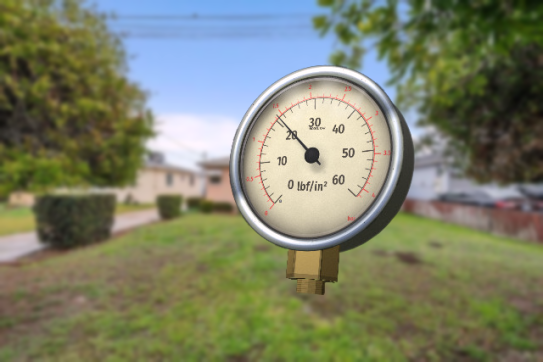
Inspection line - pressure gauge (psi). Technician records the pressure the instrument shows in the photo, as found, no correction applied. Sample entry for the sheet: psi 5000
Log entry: psi 21
